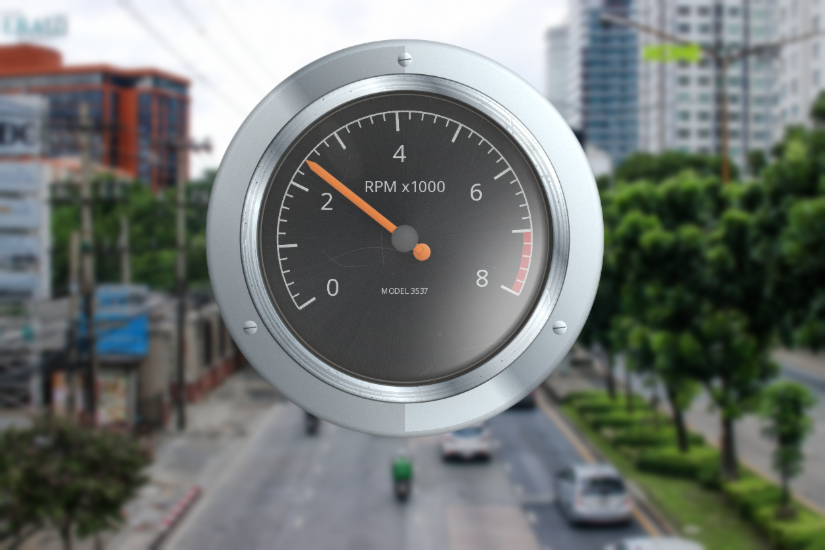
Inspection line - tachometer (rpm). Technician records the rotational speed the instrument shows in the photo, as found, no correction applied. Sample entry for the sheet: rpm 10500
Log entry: rpm 2400
